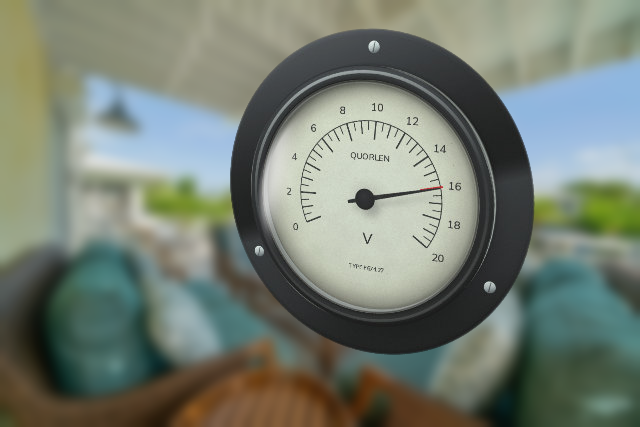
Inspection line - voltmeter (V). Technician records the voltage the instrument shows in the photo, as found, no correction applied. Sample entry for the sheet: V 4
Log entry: V 16
